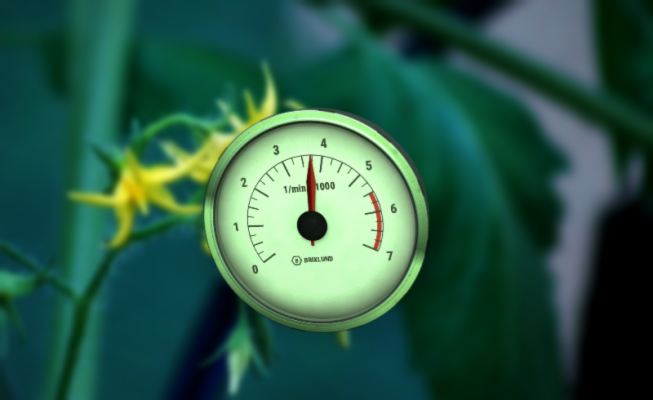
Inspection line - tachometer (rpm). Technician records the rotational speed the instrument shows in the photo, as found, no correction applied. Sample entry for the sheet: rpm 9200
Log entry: rpm 3750
